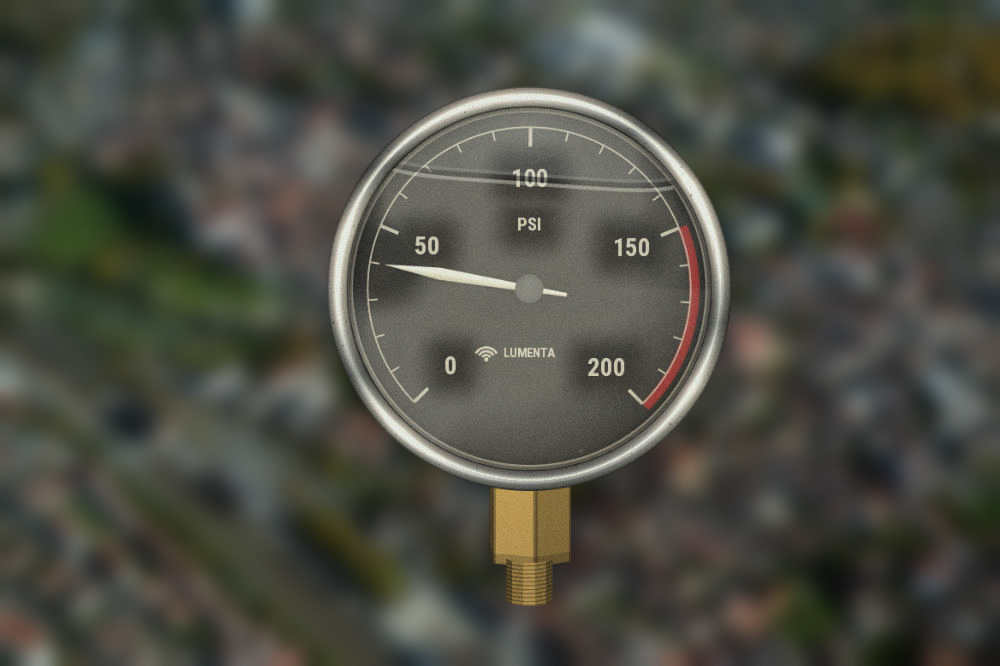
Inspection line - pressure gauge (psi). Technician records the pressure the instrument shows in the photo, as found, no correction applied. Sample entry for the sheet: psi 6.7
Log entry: psi 40
